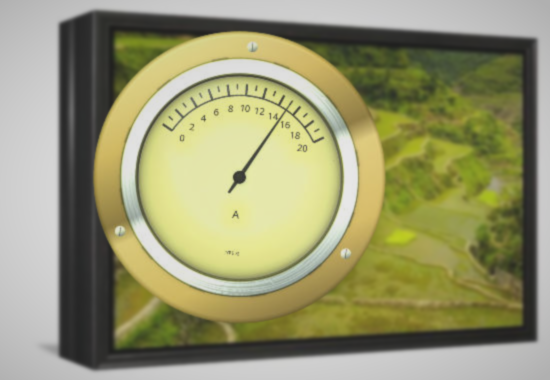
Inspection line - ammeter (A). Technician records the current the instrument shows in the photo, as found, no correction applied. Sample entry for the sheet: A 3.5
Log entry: A 15
